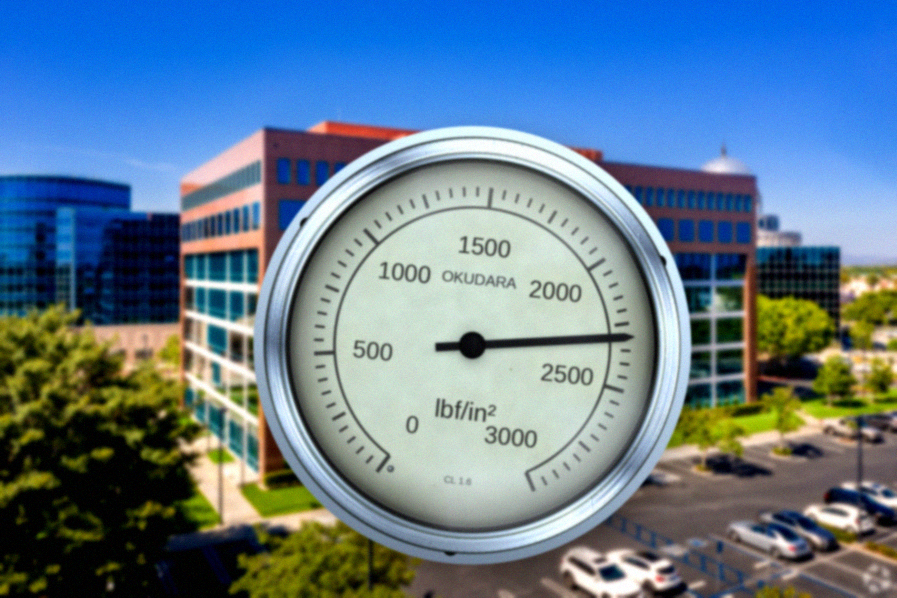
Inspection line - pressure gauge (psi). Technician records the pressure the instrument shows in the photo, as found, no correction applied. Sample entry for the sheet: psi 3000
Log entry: psi 2300
